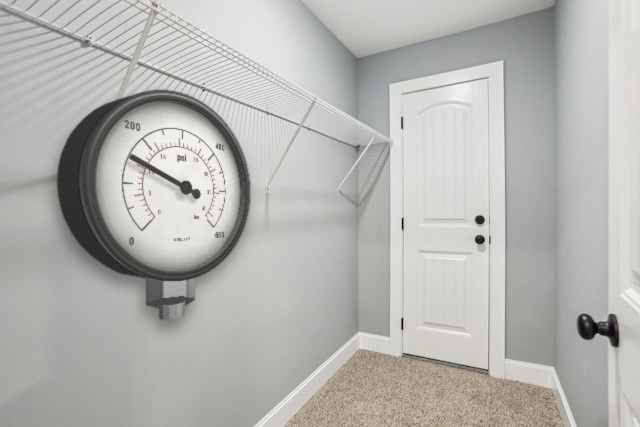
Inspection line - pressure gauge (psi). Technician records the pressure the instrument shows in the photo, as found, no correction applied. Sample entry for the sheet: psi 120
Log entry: psi 150
